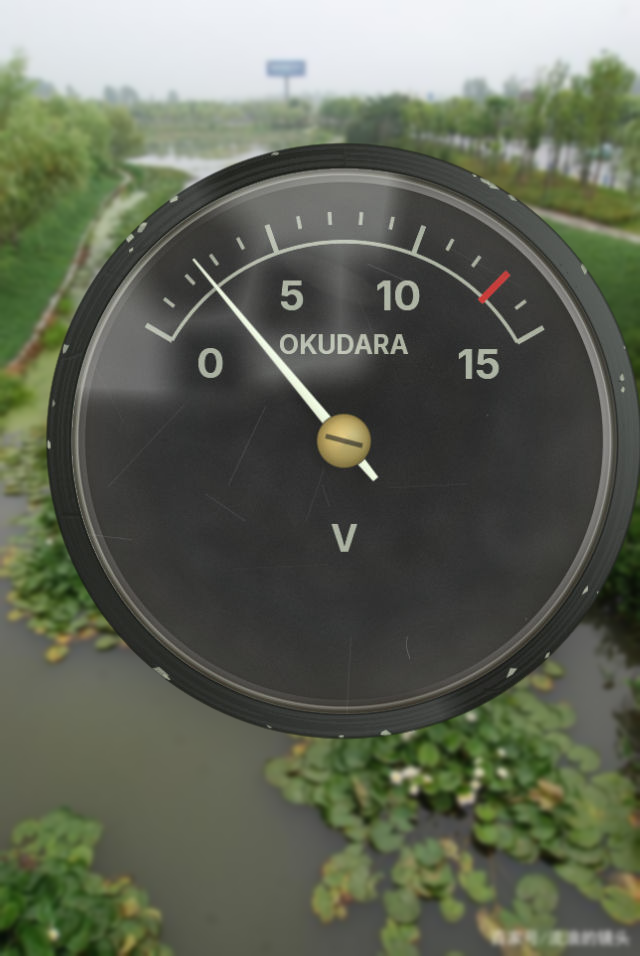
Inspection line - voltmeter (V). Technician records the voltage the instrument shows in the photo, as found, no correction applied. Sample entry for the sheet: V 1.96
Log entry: V 2.5
